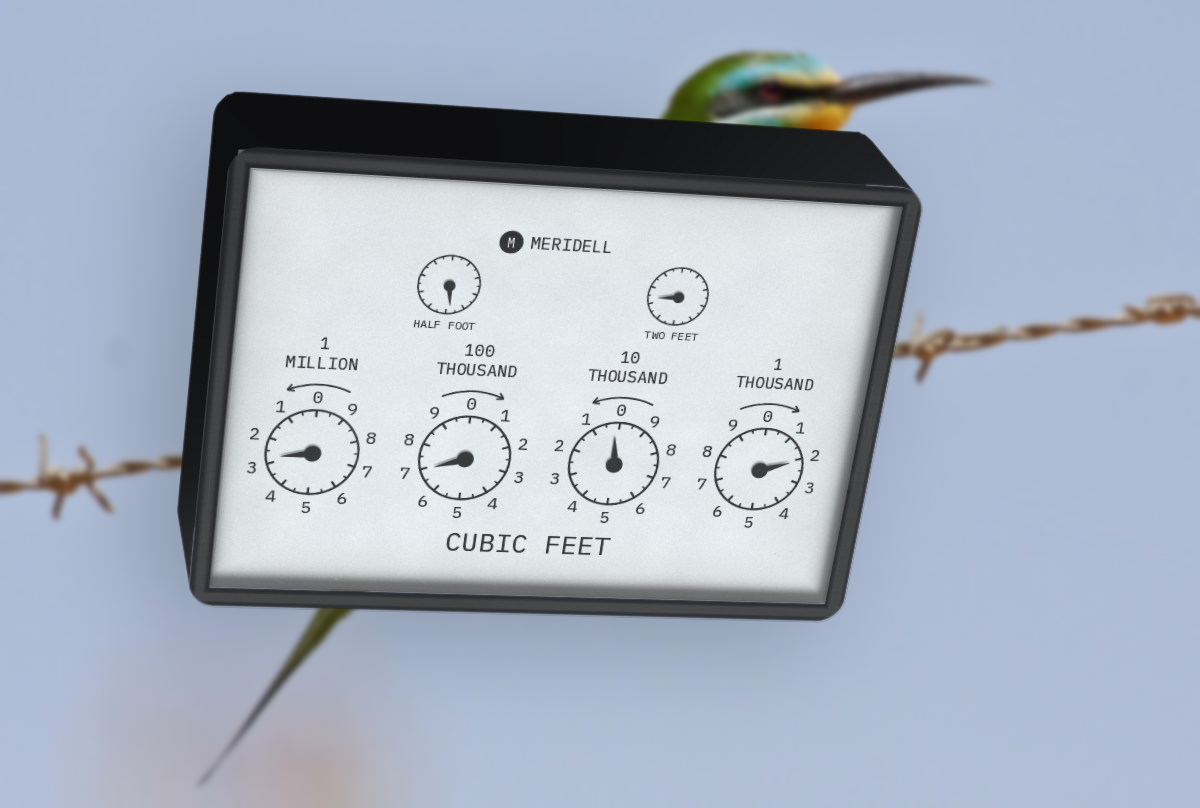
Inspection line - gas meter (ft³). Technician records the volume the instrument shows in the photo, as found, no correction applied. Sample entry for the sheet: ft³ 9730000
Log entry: ft³ 270200
